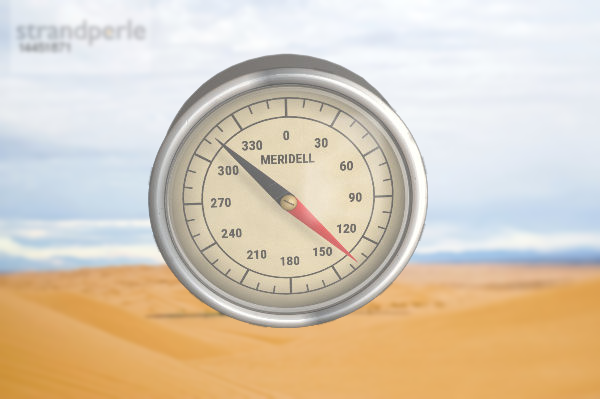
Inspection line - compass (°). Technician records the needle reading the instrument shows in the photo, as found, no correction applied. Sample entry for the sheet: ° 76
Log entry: ° 135
